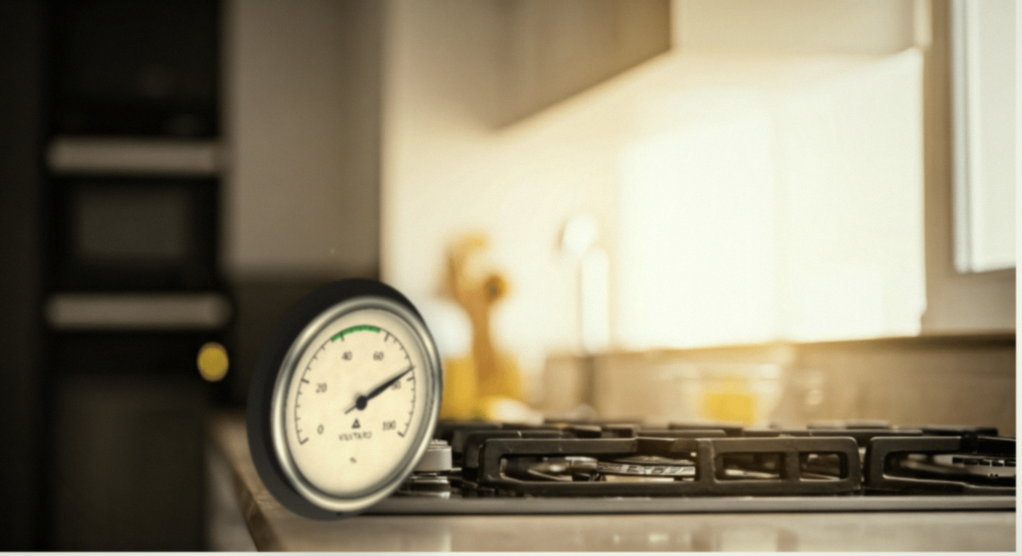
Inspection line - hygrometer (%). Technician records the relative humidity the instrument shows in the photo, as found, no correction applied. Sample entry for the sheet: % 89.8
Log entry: % 76
